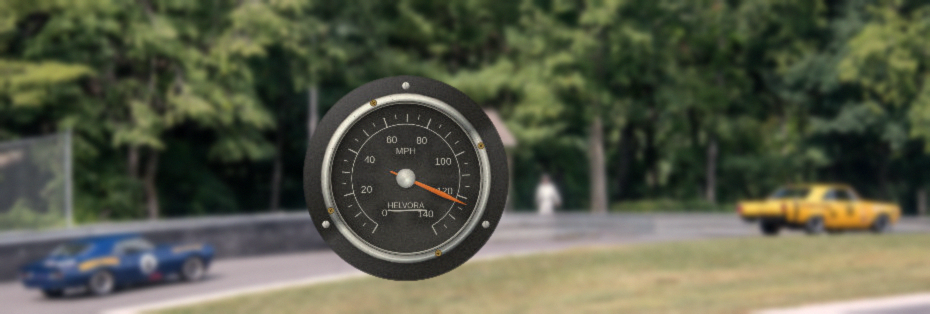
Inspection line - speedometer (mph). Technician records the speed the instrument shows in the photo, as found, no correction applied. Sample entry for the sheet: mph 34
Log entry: mph 122.5
